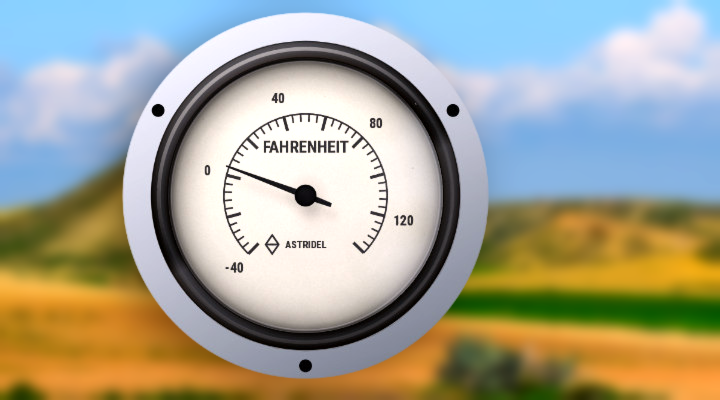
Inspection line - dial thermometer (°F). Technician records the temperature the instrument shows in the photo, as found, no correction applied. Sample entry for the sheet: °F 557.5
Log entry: °F 4
